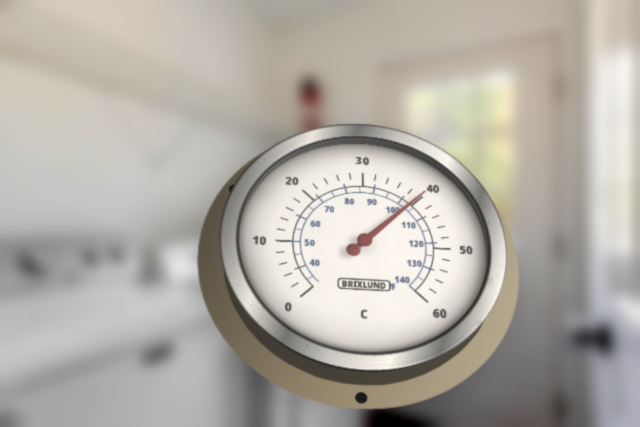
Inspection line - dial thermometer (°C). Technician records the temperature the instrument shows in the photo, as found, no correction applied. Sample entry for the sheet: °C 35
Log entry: °C 40
